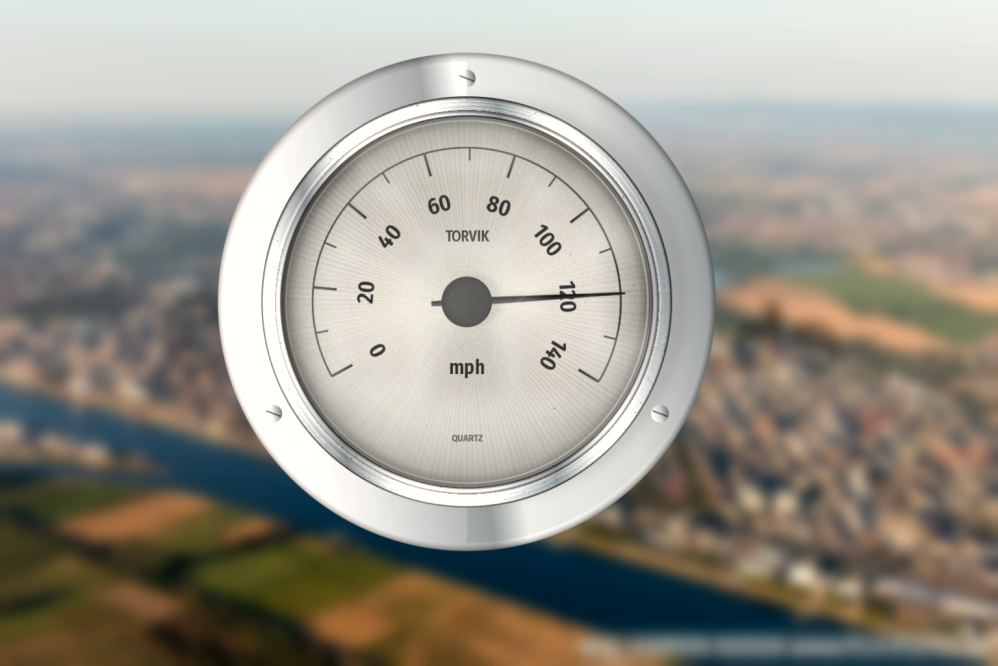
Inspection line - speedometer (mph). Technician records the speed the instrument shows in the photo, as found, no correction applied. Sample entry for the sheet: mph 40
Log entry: mph 120
